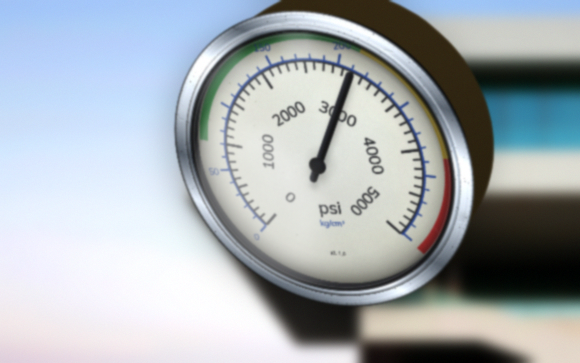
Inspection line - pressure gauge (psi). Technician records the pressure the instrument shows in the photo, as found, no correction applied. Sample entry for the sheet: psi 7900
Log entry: psi 3000
